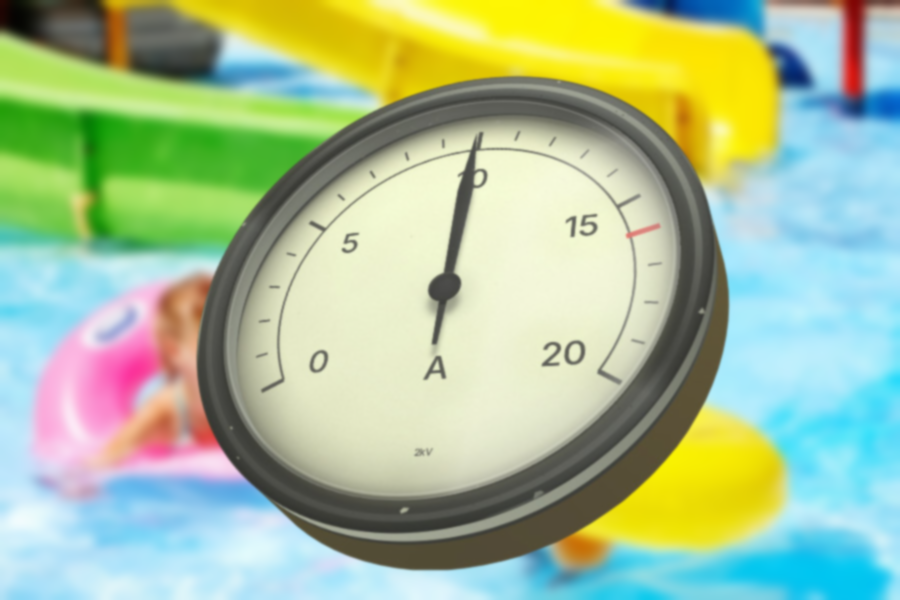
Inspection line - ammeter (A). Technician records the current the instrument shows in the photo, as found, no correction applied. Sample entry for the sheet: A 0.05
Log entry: A 10
